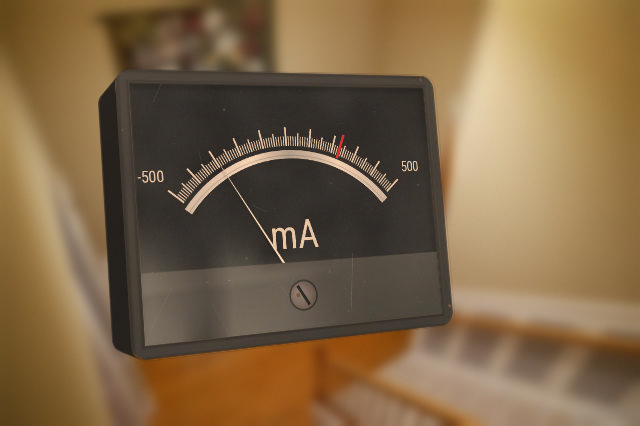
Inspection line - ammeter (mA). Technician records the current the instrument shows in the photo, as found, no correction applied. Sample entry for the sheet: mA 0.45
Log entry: mA -300
